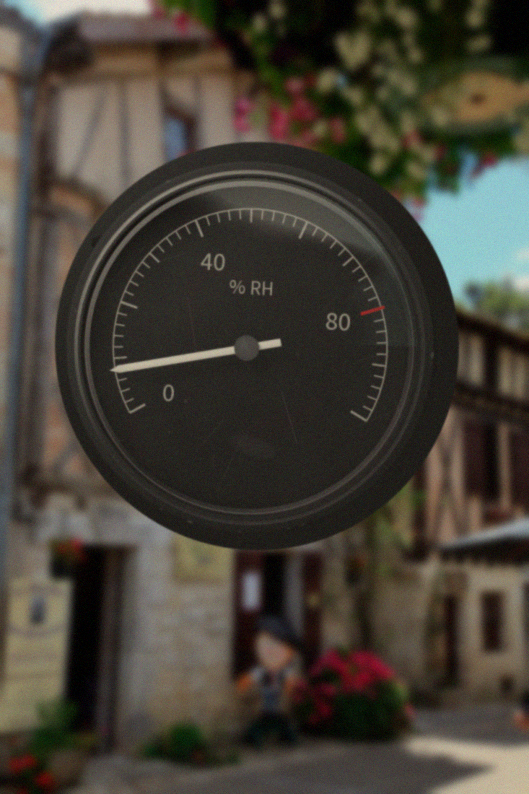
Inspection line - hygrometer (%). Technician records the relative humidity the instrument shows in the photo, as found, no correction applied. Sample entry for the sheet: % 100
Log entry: % 8
